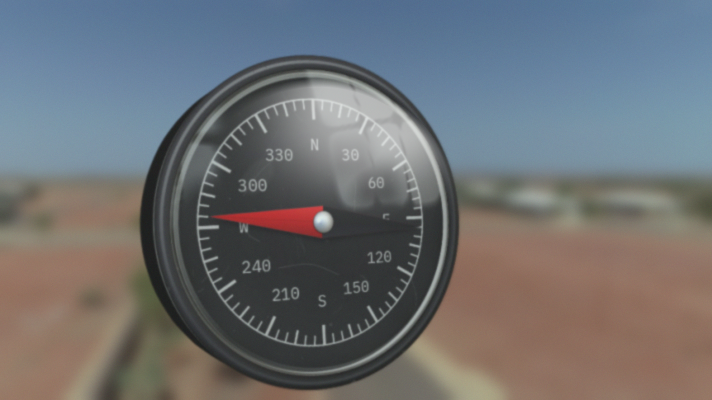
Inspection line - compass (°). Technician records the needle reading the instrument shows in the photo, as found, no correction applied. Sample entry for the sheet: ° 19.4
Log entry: ° 275
